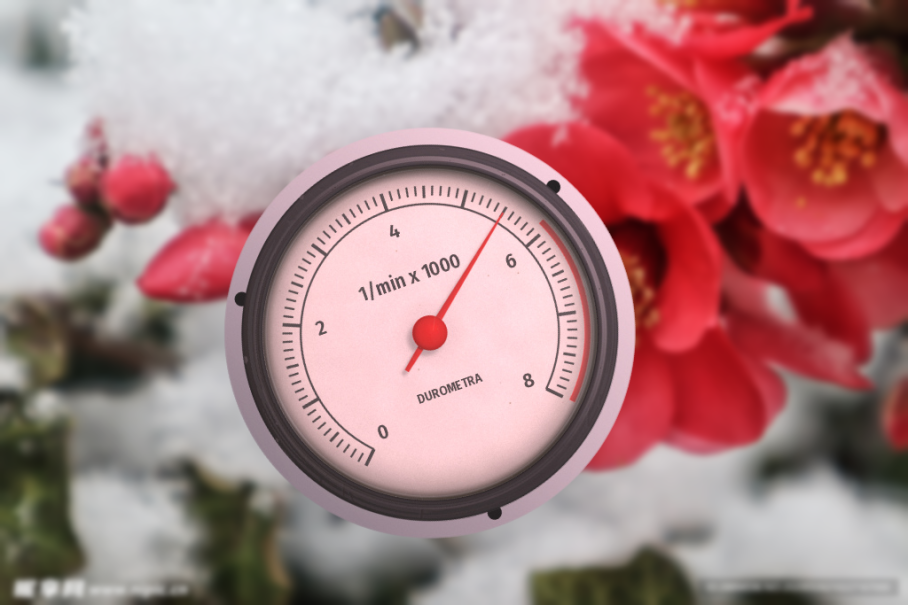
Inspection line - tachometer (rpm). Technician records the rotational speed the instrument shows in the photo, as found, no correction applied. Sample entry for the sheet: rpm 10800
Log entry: rpm 5500
